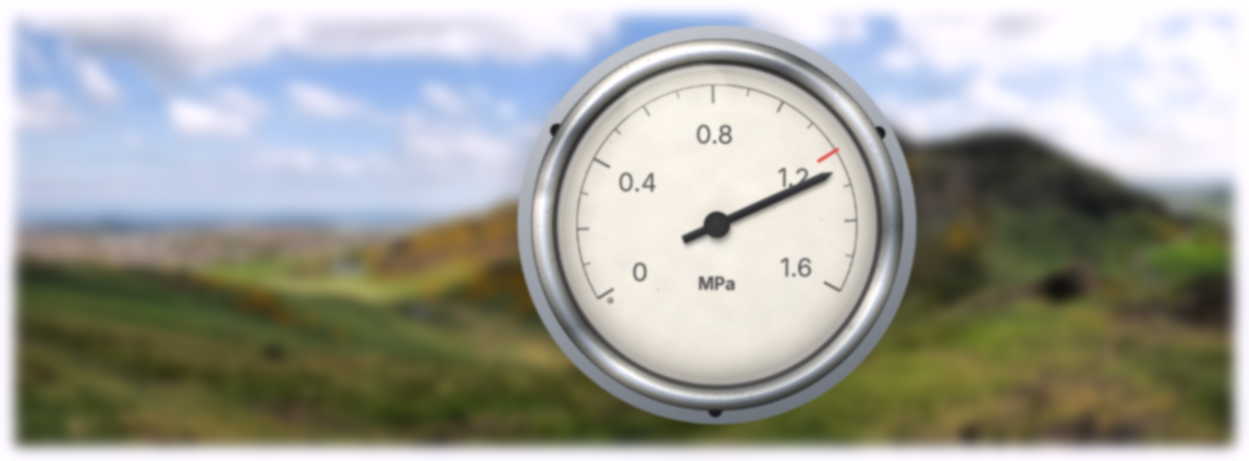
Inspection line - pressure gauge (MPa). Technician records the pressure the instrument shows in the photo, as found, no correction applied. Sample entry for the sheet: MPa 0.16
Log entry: MPa 1.25
